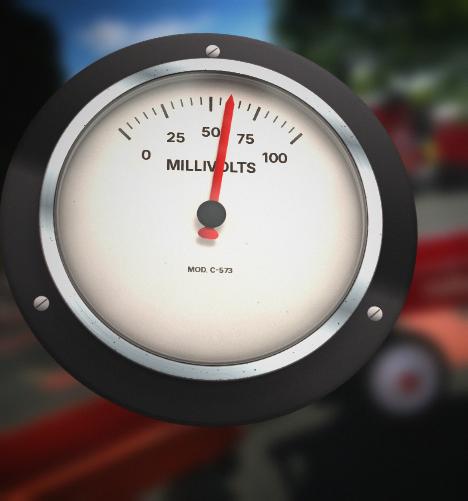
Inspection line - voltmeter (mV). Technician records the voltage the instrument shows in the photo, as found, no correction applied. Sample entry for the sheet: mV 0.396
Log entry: mV 60
